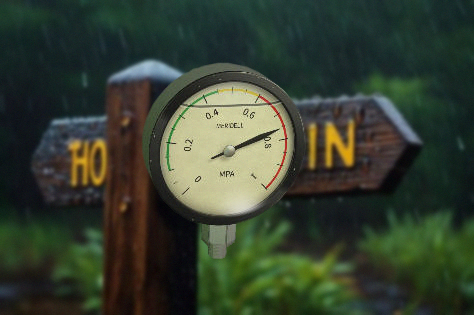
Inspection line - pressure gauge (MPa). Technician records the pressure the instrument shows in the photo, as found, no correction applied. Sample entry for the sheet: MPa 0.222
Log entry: MPa 0.75
